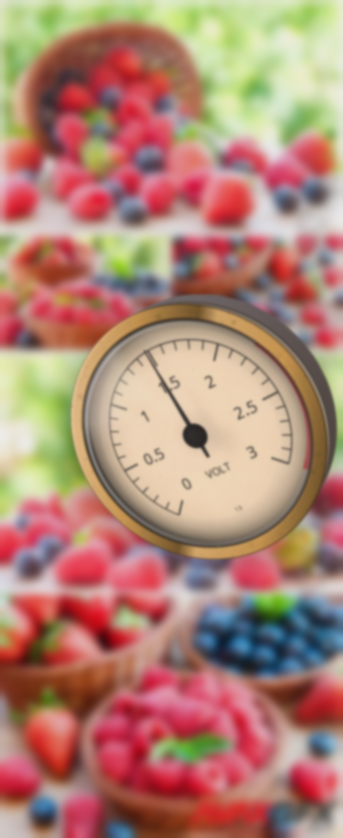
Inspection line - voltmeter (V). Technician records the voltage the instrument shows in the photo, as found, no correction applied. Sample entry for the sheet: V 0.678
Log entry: V 1.5
